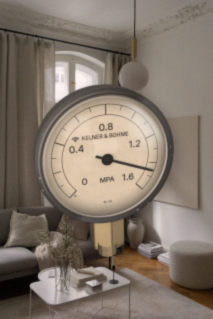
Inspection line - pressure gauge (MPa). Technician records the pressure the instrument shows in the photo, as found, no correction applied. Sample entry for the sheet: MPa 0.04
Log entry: MPa 1.45
